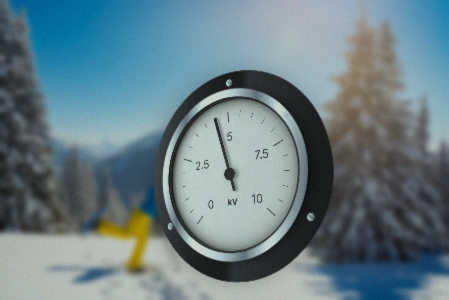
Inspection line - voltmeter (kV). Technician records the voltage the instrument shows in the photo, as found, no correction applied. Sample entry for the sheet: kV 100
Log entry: kV 4.5
